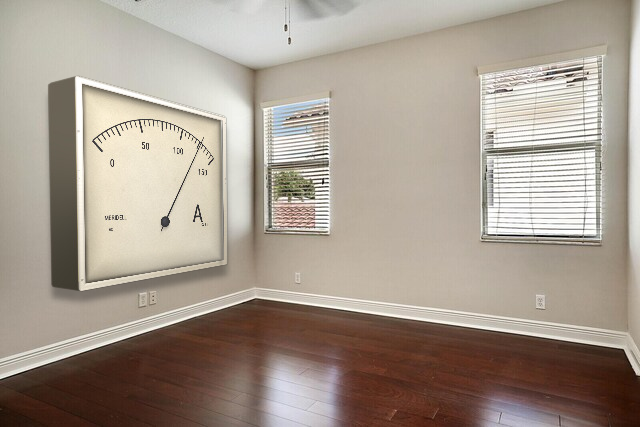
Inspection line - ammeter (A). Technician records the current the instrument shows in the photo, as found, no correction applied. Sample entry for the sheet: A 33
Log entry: A 125
